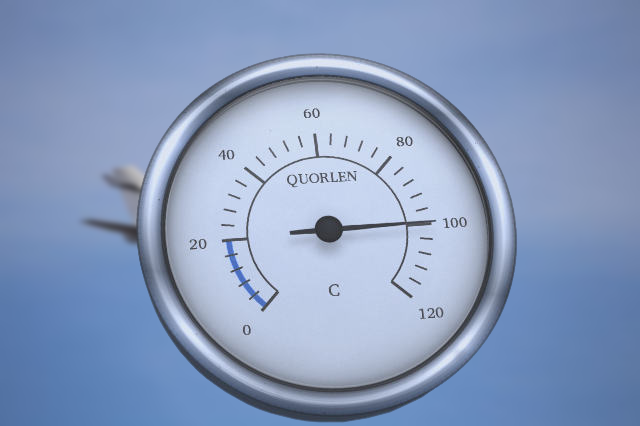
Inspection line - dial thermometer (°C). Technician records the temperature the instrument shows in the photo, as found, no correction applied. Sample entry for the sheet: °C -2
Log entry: °C 100
